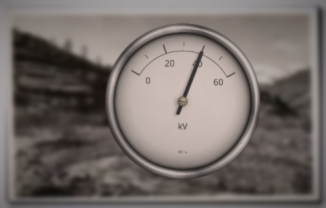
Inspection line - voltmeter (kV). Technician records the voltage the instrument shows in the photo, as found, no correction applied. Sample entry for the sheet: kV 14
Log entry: kV 40
